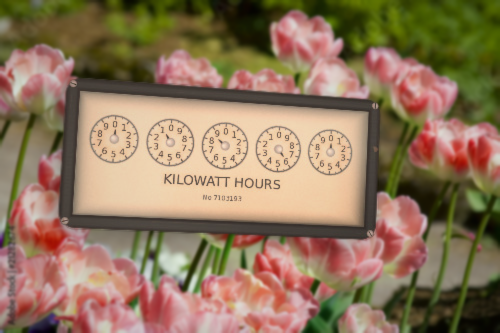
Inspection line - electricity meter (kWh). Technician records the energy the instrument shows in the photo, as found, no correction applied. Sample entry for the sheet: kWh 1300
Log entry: kWh 860
